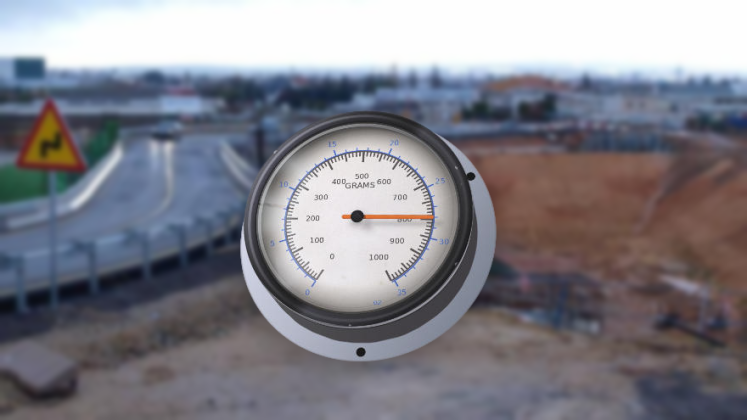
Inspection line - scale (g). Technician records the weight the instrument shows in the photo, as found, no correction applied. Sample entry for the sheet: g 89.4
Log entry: g 800
